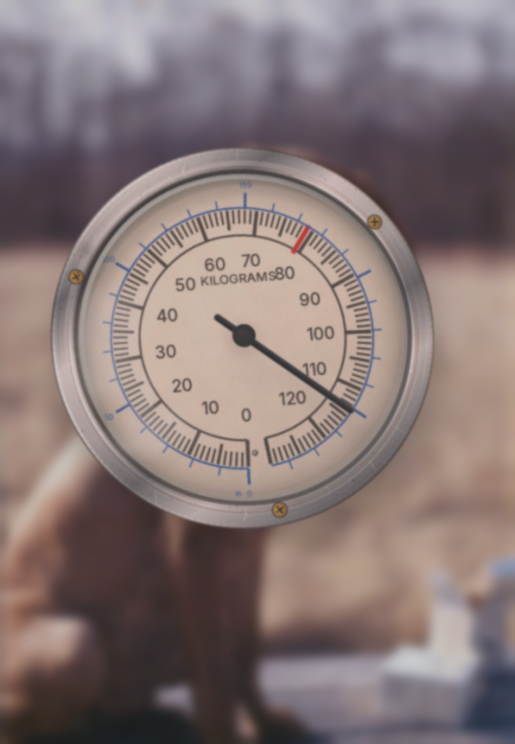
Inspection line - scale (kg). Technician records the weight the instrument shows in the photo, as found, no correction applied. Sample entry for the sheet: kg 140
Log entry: kg 114
